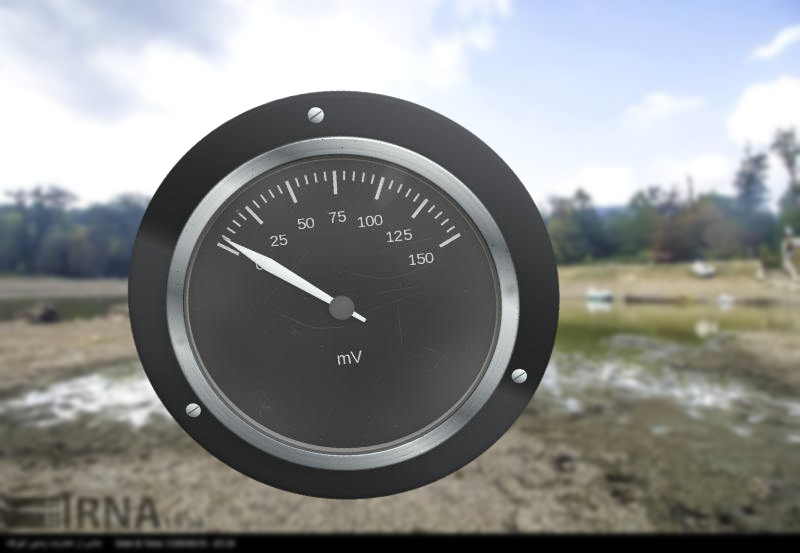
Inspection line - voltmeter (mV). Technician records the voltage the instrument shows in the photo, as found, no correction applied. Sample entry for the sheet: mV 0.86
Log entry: mV 5
